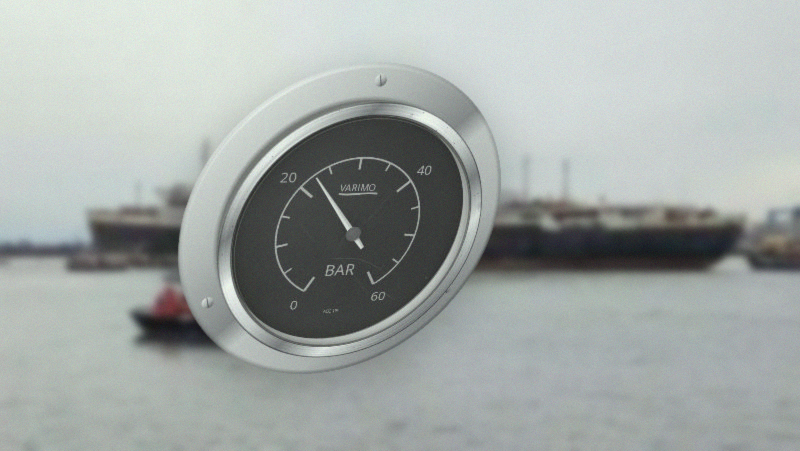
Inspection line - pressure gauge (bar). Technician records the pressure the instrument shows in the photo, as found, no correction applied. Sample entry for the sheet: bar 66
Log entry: bar 22.5
